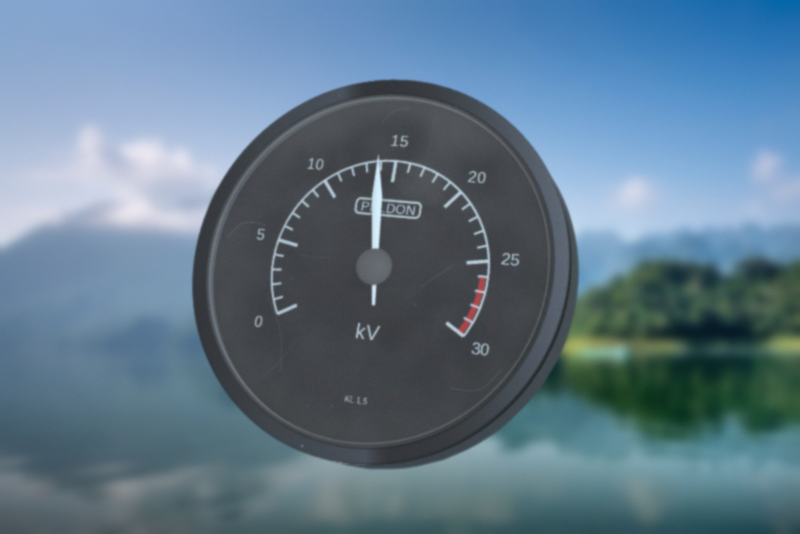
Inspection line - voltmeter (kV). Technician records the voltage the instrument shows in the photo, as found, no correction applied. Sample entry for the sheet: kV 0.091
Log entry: kV 14
